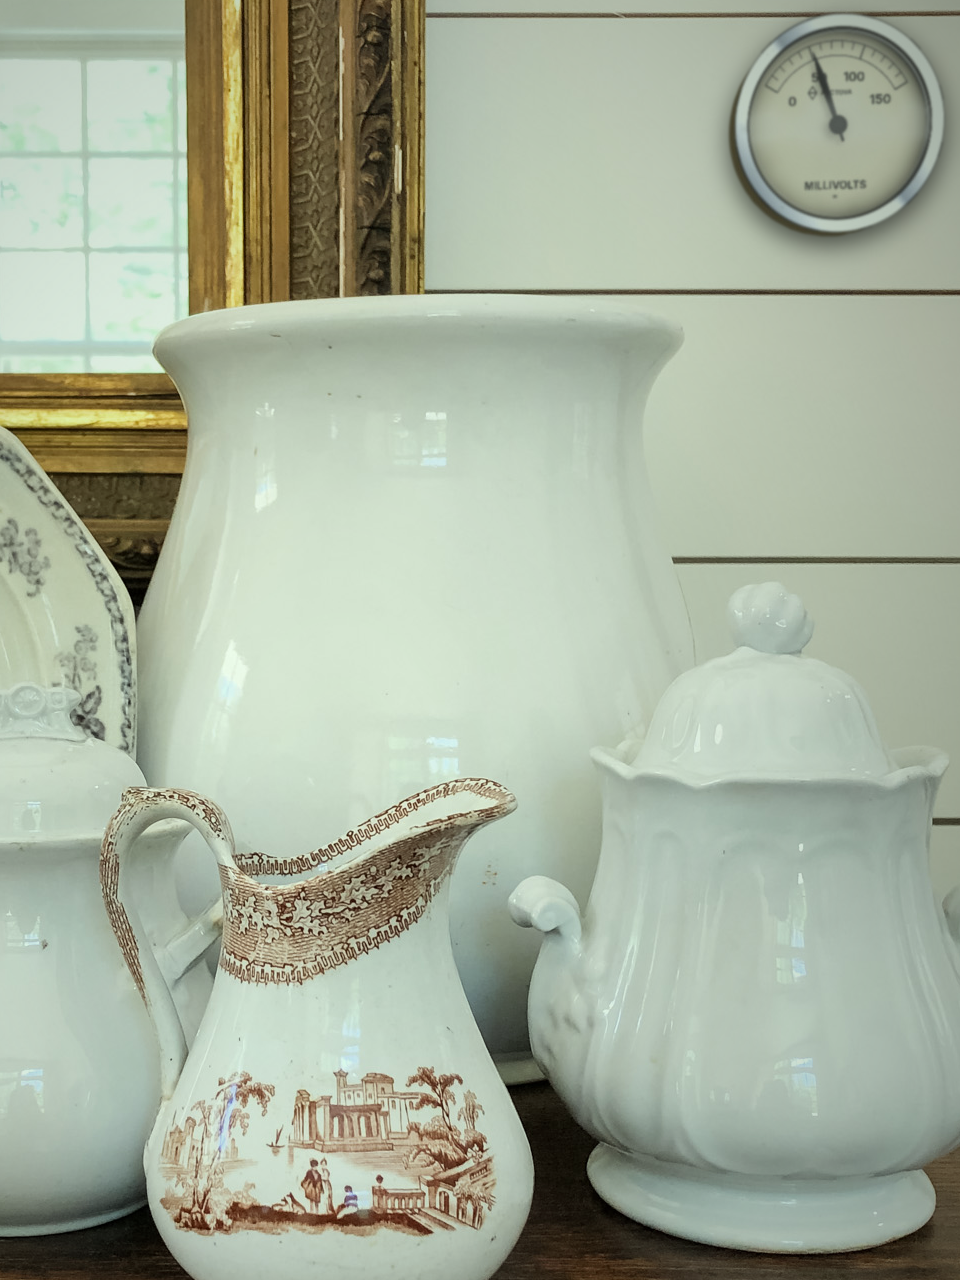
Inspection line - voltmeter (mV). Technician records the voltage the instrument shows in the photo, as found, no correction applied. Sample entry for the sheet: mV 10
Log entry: mV 50
